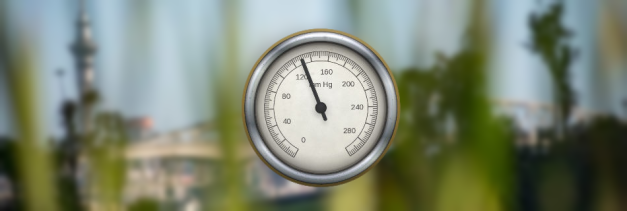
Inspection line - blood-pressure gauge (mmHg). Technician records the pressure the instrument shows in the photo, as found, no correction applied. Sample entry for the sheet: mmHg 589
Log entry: mmHg 130
